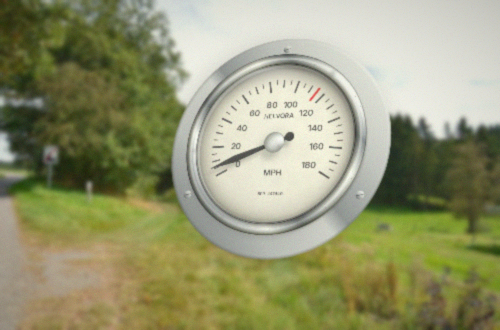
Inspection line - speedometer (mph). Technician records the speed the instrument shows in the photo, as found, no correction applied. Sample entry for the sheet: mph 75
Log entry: mph 5
